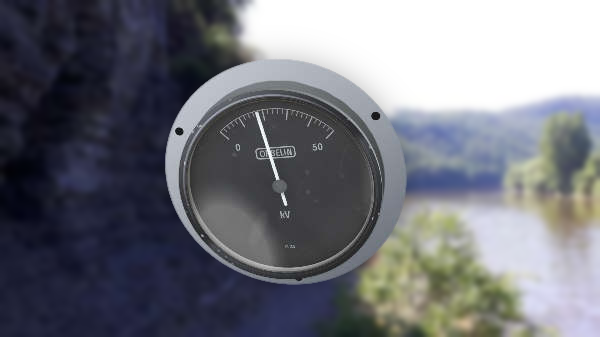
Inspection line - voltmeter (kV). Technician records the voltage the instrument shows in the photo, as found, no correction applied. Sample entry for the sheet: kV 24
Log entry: kV 18
